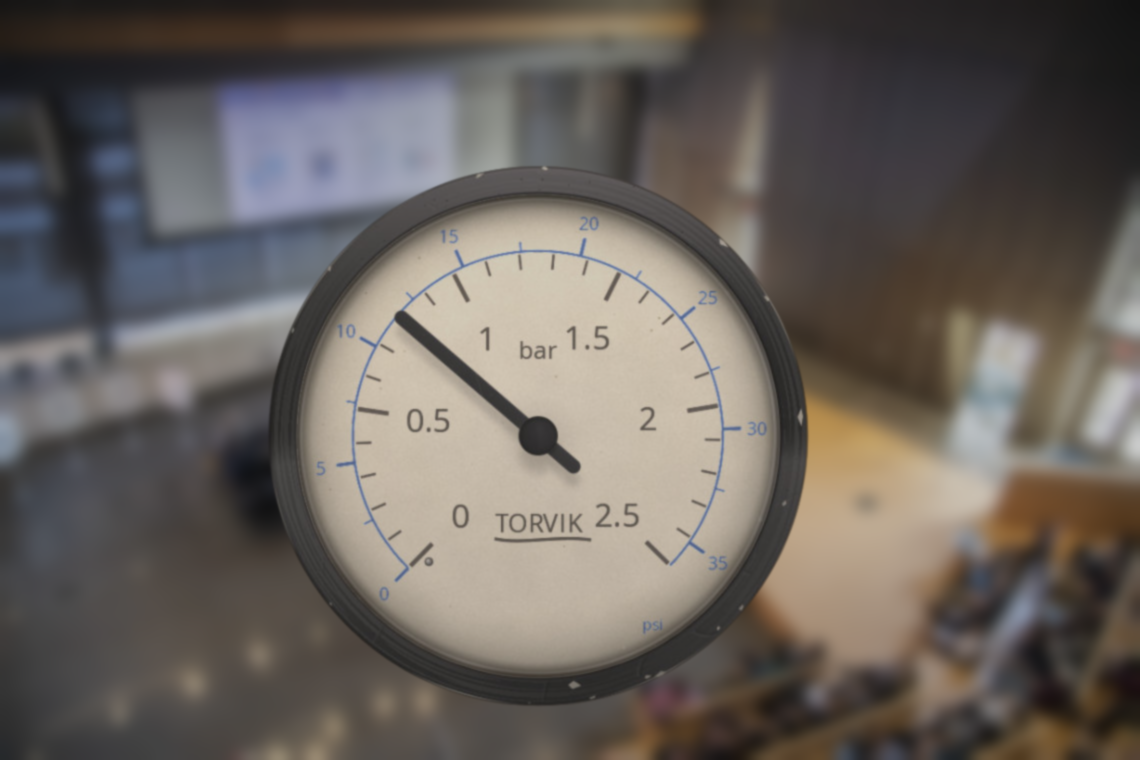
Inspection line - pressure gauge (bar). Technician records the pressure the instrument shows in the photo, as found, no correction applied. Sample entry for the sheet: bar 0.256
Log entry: bar 0.8
